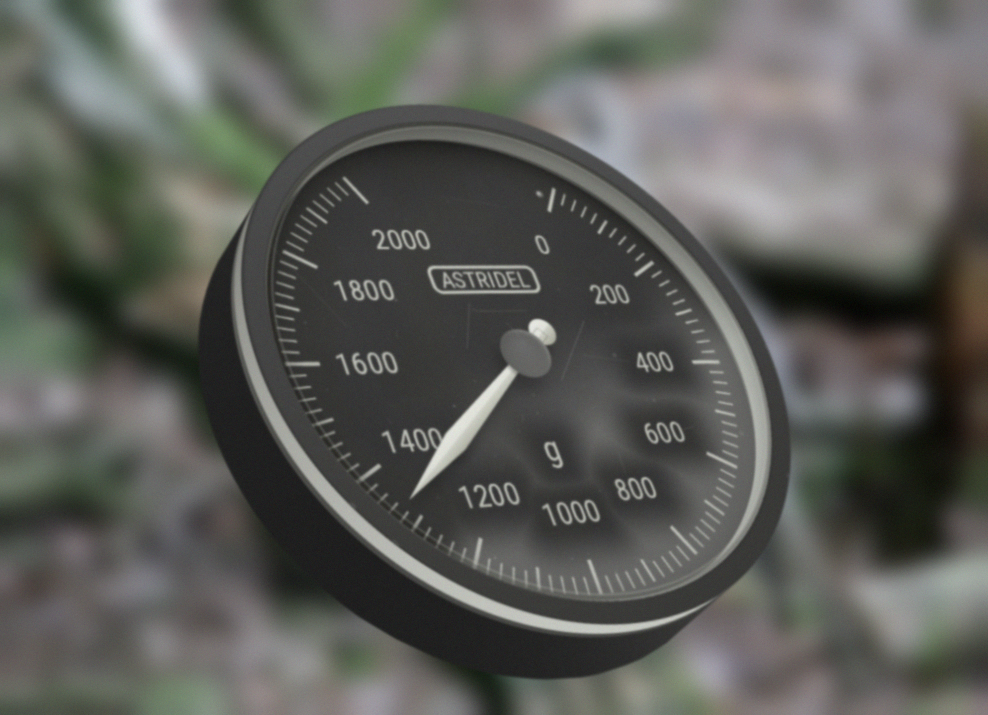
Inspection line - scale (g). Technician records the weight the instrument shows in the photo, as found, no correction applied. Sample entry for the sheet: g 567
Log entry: g 1330
